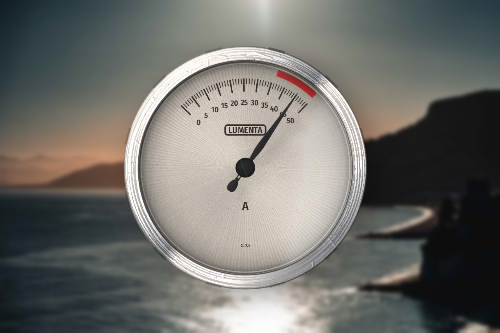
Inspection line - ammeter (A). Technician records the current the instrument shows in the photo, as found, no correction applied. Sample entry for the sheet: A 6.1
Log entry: A 45
